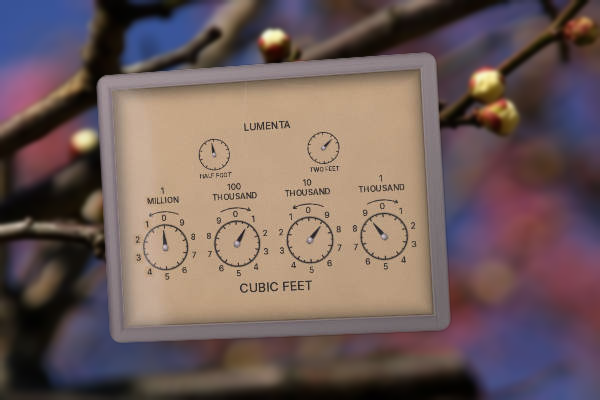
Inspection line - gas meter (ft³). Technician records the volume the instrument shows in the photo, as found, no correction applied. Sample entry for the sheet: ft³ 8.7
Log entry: ft³ 8900
